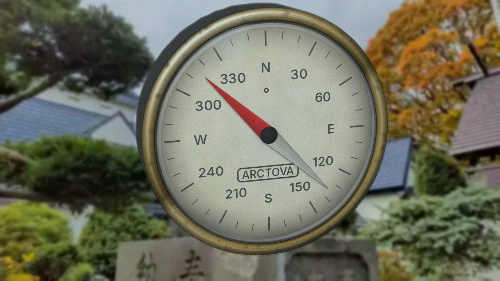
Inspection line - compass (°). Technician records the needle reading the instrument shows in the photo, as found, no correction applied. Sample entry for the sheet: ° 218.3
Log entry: ° 315
